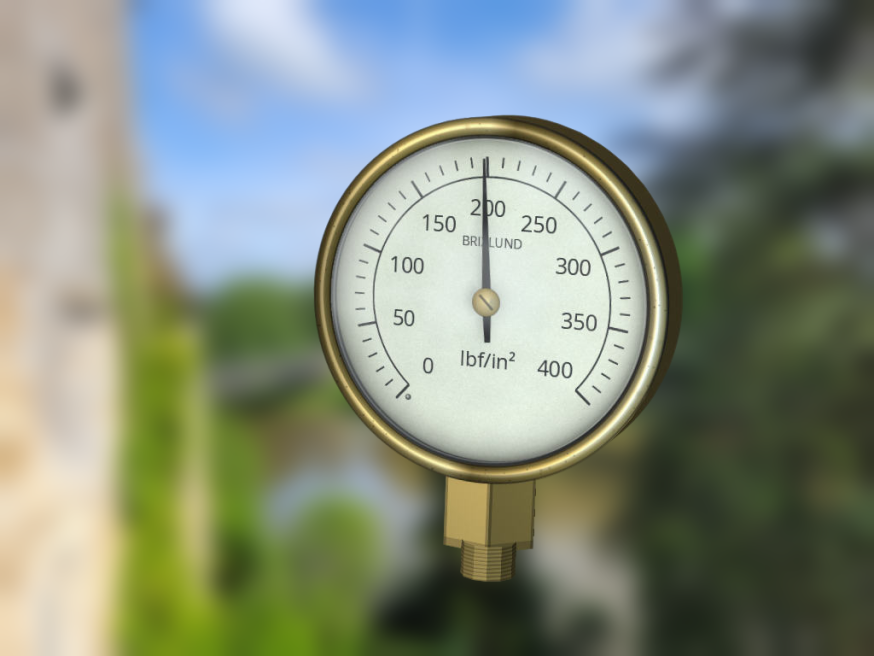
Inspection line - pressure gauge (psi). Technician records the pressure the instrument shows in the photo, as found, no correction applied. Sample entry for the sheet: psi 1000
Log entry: psi 200
